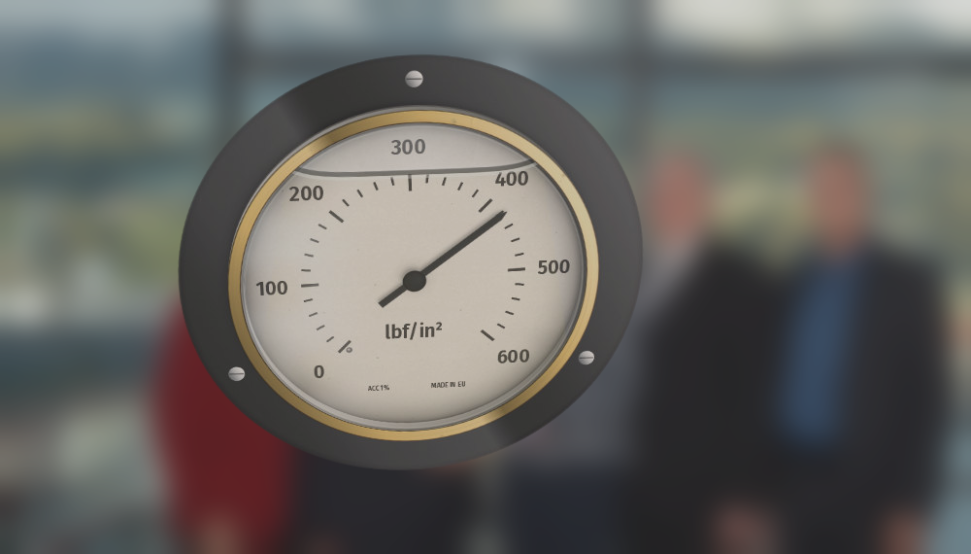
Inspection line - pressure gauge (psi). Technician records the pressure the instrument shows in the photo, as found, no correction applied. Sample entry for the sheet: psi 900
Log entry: psi 420
